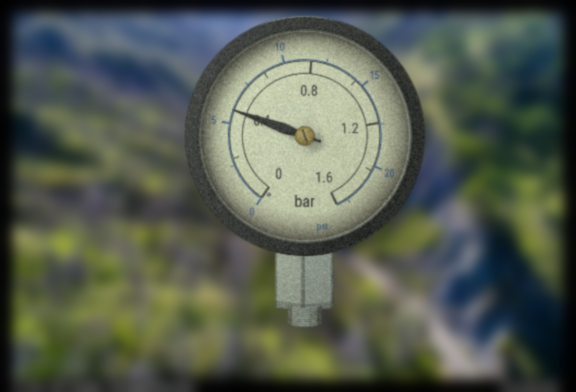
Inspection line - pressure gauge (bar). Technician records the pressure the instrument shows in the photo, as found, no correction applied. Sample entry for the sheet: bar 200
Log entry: bar 0.4
